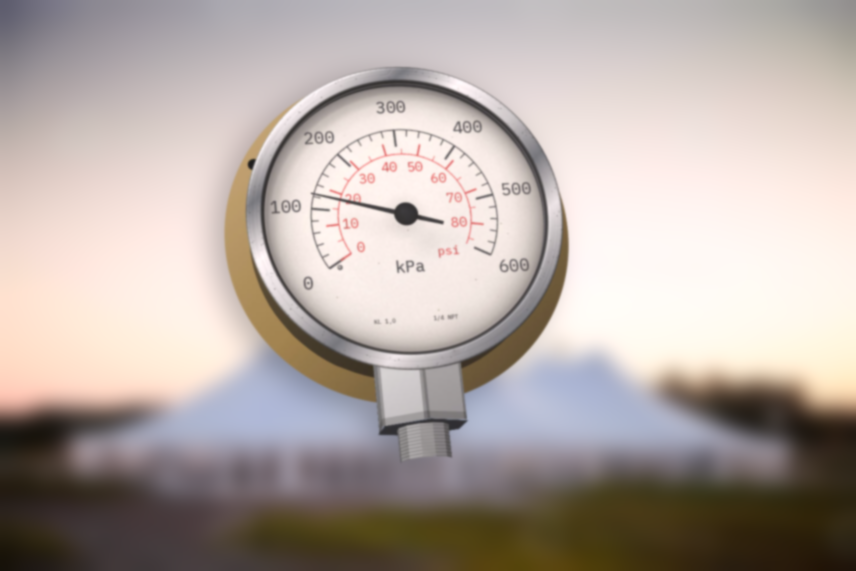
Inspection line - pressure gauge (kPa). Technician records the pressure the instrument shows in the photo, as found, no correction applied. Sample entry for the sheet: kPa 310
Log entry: kPa 120
